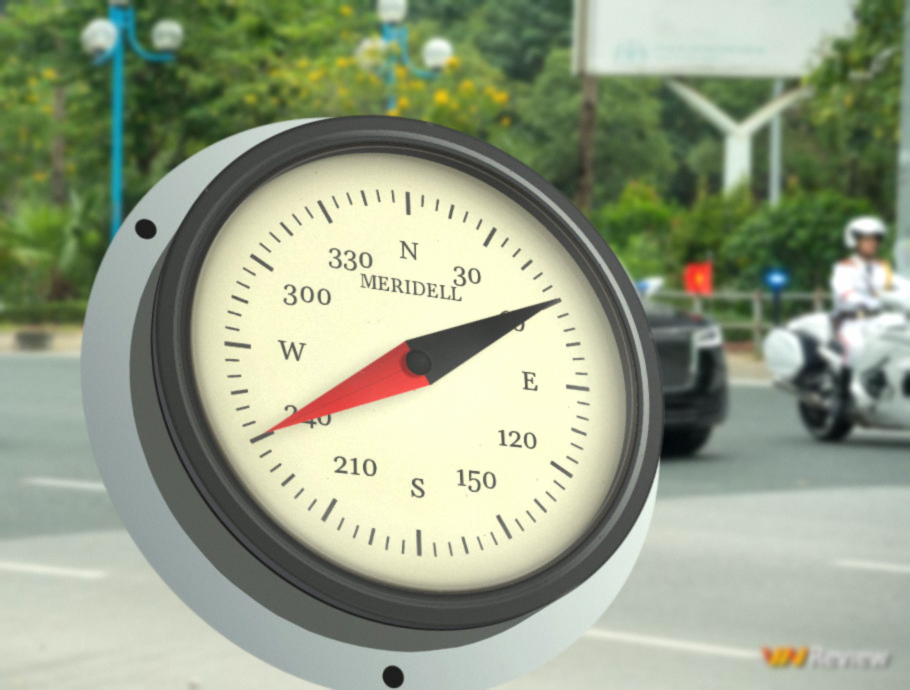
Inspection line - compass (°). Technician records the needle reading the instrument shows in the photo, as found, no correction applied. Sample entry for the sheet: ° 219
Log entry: ° 240
